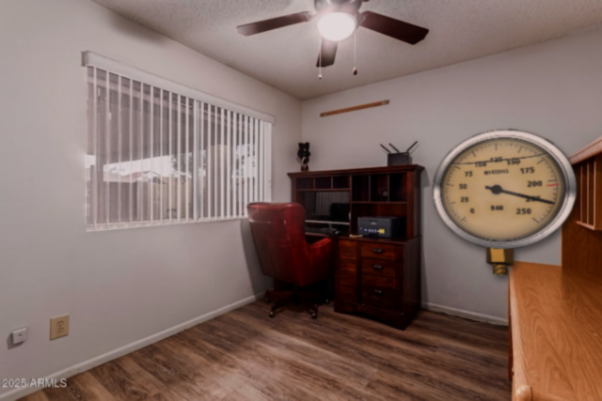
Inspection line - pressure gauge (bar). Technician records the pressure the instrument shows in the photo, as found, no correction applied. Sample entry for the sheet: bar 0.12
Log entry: bar 225
